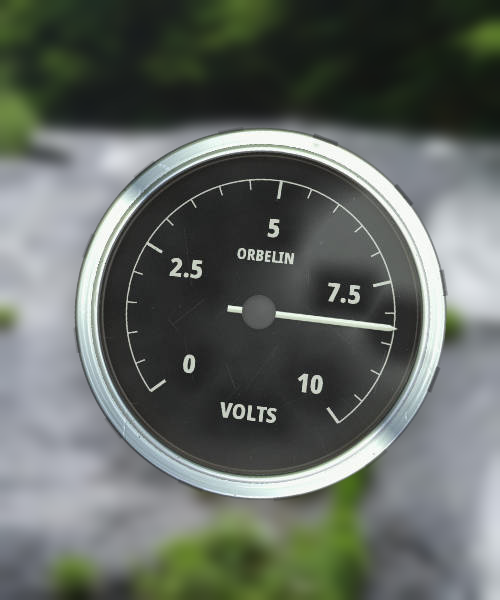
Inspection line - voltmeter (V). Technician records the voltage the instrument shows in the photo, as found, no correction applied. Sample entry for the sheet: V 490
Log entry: V 8.25
